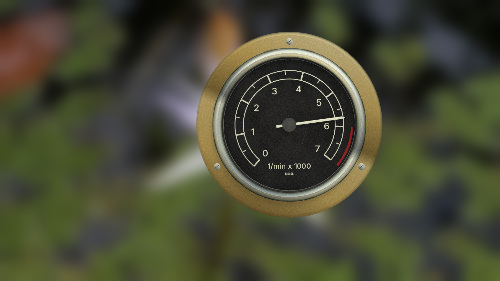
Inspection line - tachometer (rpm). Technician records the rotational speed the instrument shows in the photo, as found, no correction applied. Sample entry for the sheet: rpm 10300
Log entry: rpm 5750
